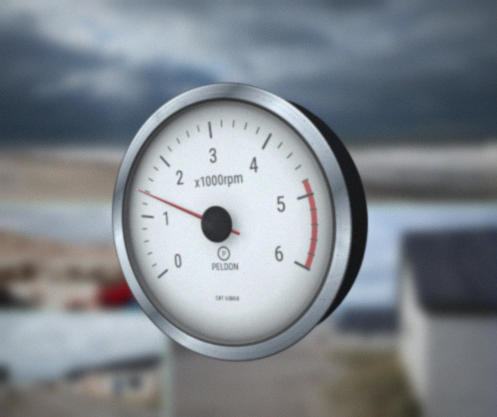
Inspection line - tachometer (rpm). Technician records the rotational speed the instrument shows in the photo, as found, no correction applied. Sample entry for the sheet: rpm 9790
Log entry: rpm 1400
